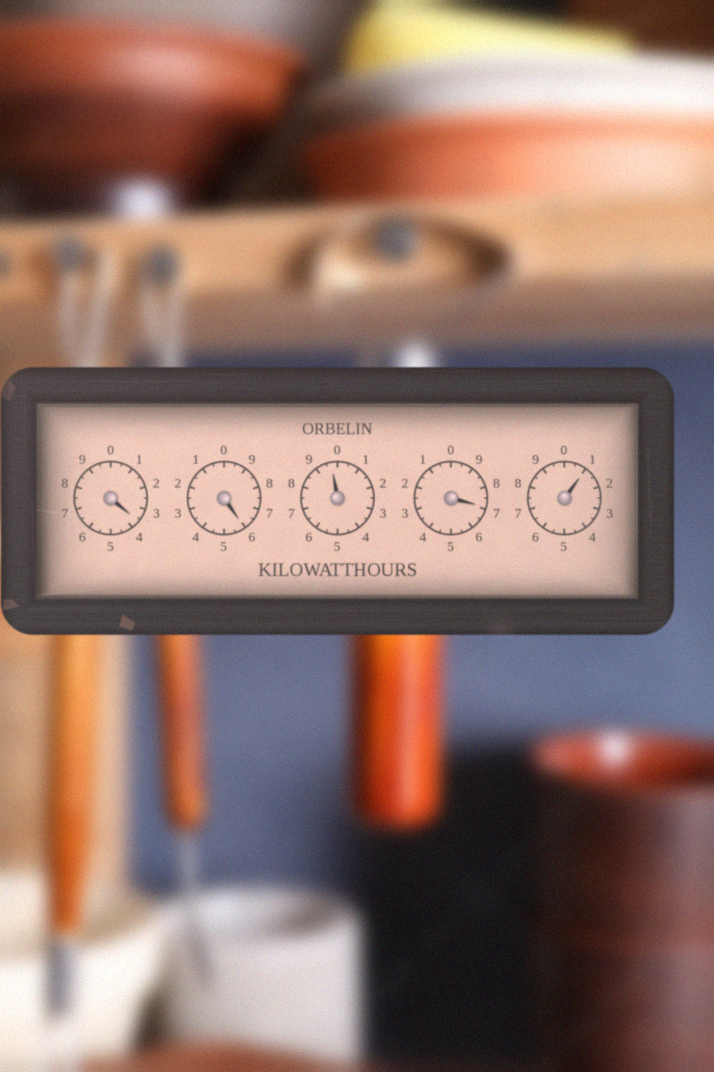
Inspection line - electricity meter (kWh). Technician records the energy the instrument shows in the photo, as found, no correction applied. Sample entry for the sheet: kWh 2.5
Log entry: kWh 35971
